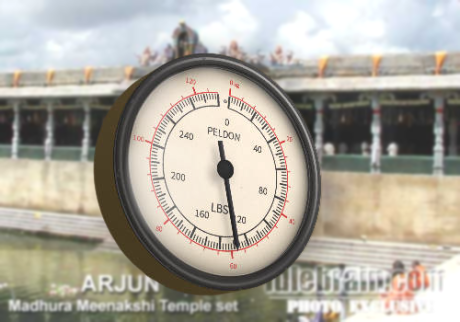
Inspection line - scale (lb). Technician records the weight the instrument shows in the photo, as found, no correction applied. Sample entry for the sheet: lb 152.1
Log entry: lb 130
